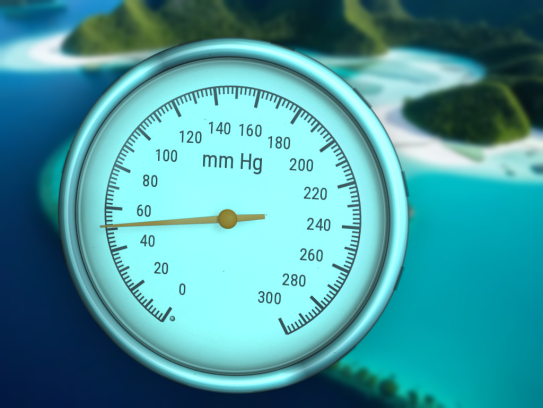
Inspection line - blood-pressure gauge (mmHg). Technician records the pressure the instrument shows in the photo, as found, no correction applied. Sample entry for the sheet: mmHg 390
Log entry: mmHg 52
